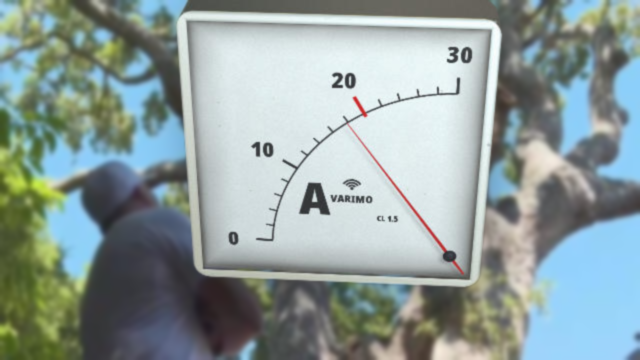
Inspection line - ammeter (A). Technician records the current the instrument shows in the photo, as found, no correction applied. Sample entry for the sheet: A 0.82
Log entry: A 18
